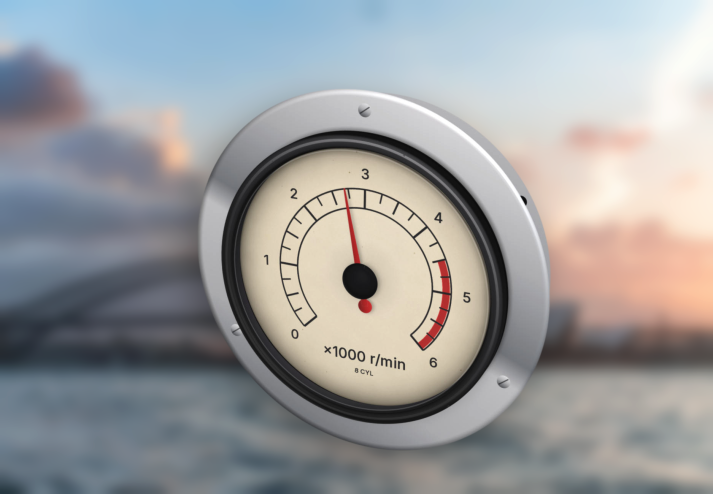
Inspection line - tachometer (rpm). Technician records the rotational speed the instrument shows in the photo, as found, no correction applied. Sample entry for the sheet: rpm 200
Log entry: rpm 2750
